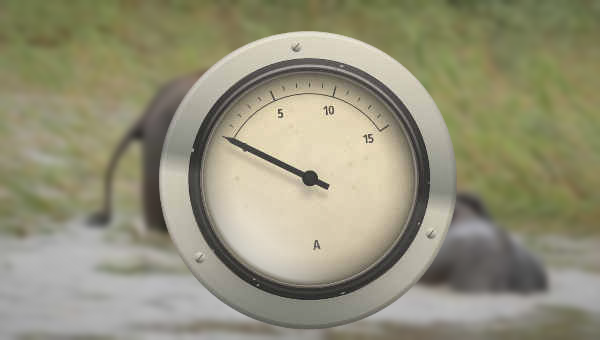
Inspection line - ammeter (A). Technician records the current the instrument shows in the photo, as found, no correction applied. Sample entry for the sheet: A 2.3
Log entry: A 0
